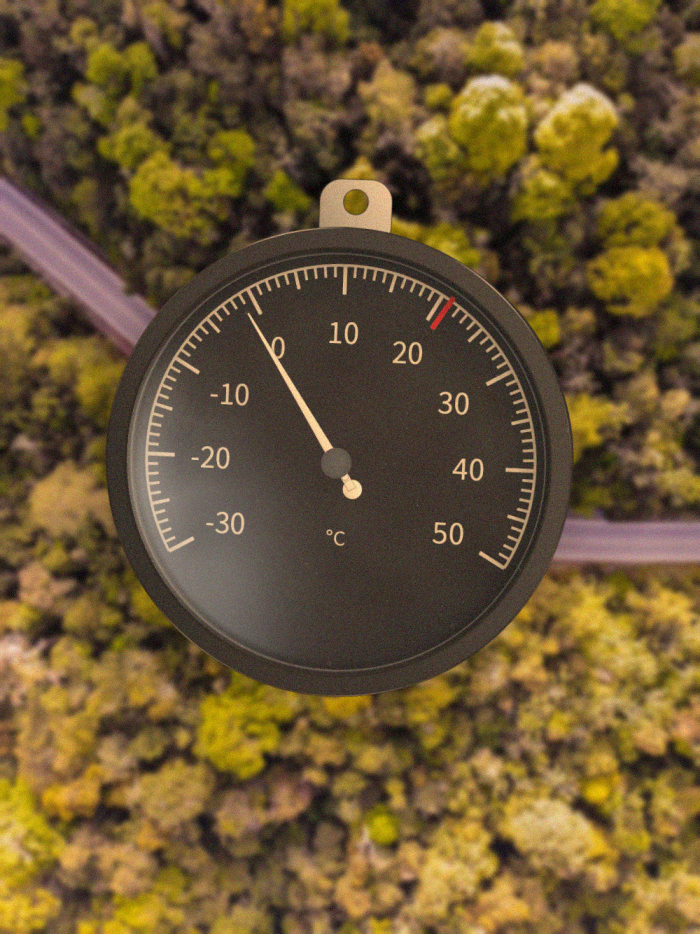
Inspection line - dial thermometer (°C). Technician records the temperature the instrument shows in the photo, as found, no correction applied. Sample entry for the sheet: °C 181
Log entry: °C -1
